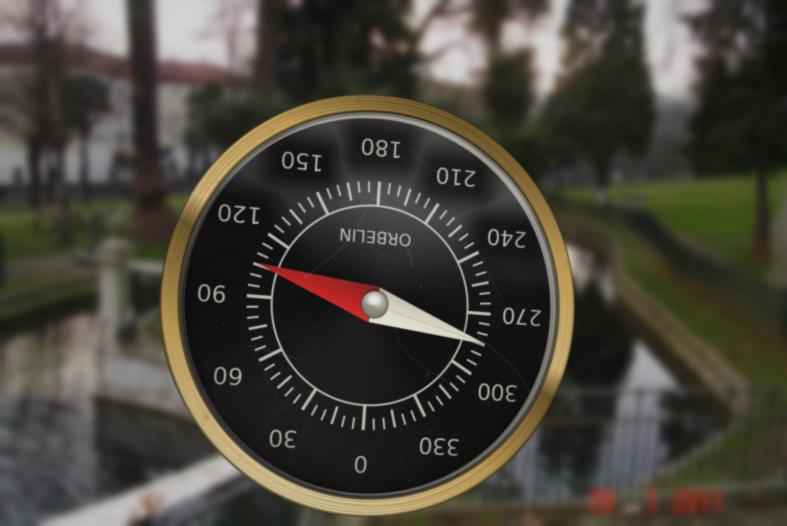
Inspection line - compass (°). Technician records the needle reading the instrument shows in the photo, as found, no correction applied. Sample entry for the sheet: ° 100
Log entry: ° 105
